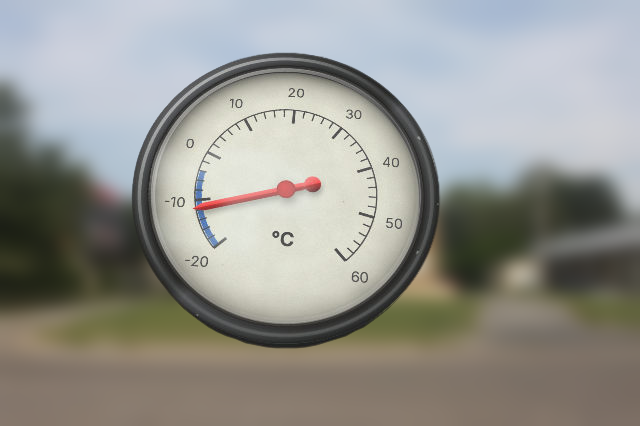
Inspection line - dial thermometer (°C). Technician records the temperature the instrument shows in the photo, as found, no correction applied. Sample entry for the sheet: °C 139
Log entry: °C -12
